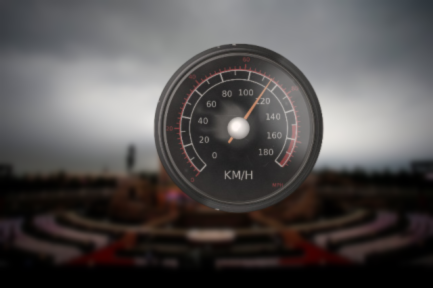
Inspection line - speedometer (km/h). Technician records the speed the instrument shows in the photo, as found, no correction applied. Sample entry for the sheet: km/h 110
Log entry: km/h 115
